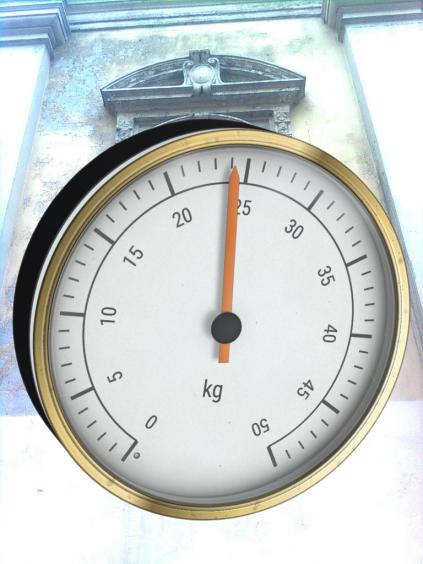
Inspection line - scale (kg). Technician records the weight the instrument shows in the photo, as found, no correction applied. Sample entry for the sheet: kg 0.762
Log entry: kg 24
